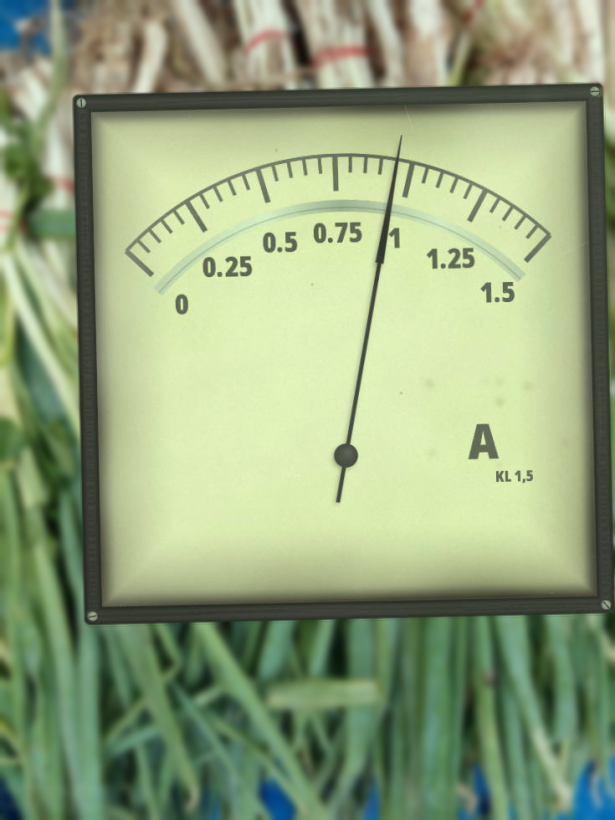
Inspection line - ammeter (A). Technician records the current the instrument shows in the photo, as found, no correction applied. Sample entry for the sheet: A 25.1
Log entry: A 0.95
